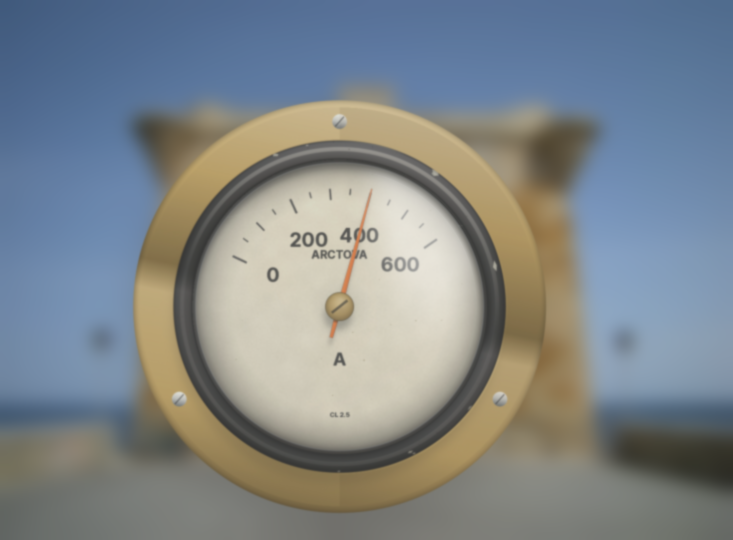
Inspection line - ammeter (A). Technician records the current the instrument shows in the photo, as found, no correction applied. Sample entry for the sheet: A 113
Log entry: A 400
